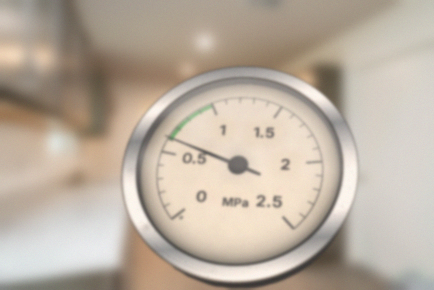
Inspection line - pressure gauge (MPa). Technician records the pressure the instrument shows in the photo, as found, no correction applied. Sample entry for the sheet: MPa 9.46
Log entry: MPa 0.6
